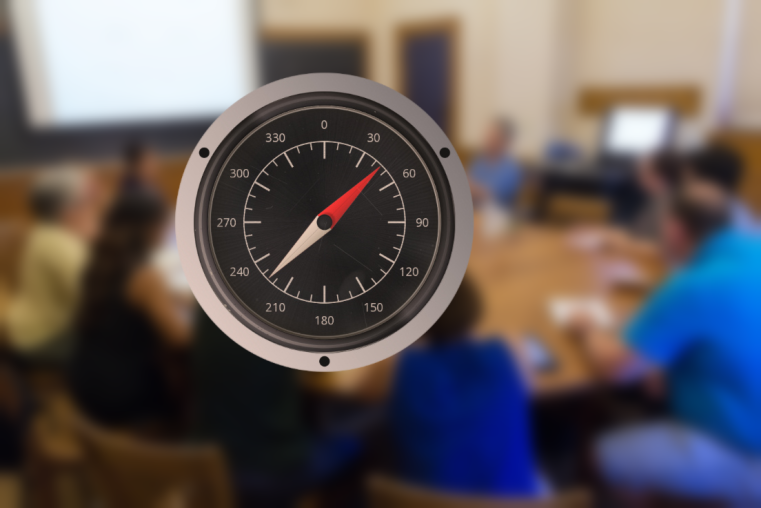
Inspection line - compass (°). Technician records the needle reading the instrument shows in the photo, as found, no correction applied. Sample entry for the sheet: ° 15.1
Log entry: ° 45
